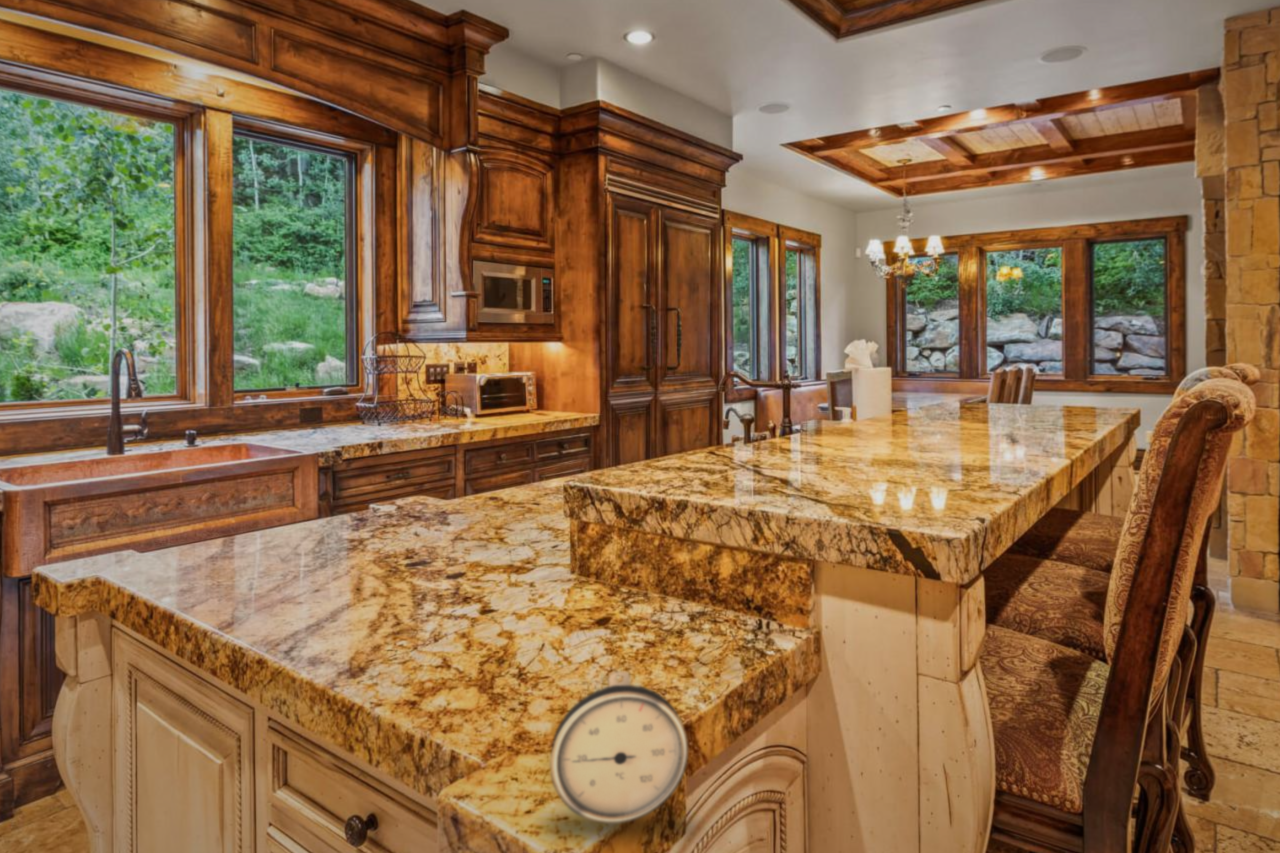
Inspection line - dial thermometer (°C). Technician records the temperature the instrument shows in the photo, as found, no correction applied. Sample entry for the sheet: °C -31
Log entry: °C 20
